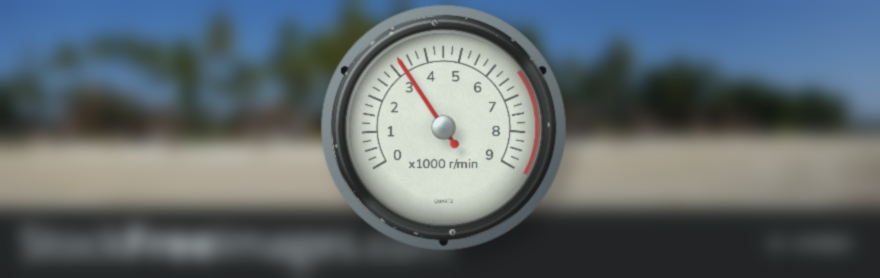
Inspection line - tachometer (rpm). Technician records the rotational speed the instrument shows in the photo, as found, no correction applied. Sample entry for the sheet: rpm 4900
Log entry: rpm 3250
